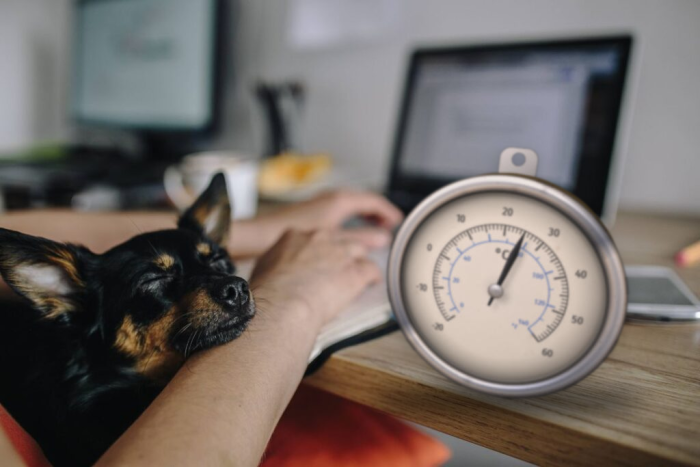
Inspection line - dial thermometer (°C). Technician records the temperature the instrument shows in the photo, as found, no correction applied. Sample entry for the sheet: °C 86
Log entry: °C 25
